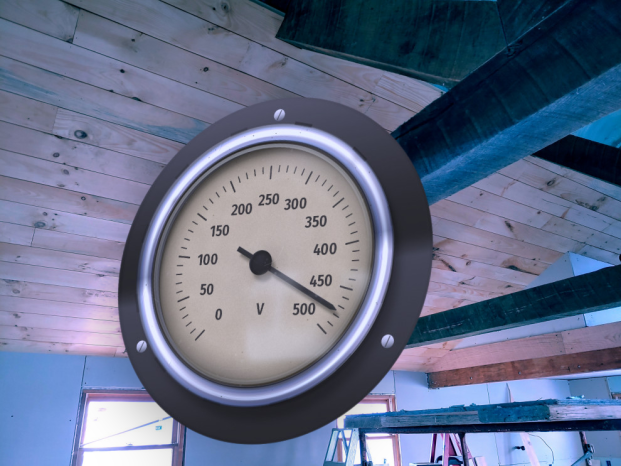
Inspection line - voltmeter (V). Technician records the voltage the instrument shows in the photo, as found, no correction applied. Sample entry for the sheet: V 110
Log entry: V 475
